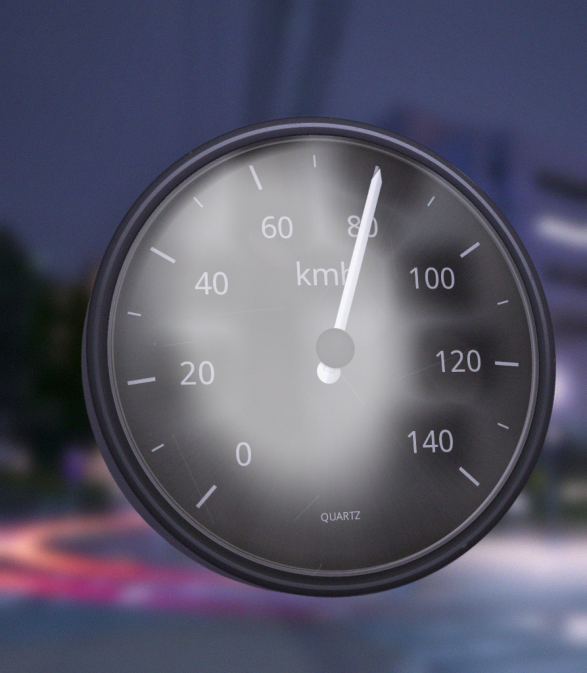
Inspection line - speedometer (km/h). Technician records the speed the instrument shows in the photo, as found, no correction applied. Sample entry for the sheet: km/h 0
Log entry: km/h 80
